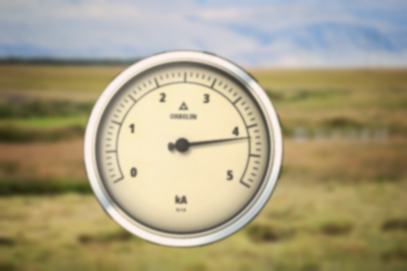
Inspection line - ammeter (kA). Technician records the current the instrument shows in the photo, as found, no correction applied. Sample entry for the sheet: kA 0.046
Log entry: kA 4.2
